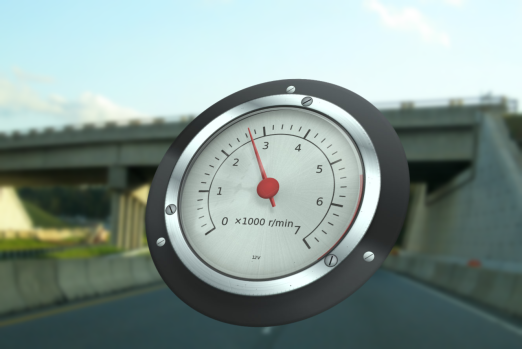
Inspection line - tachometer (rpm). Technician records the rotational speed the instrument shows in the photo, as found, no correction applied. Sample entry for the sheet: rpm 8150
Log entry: rpm 2700
